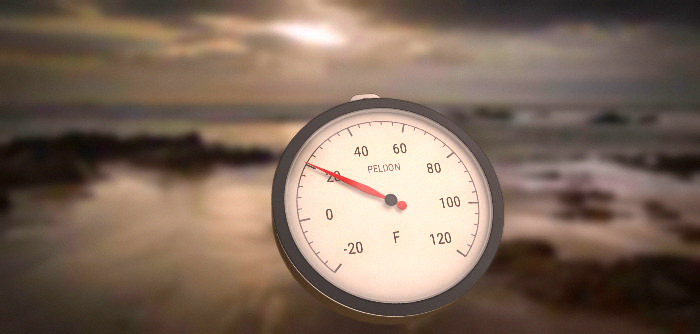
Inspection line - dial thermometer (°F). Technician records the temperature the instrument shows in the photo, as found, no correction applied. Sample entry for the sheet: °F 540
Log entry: °F 20
